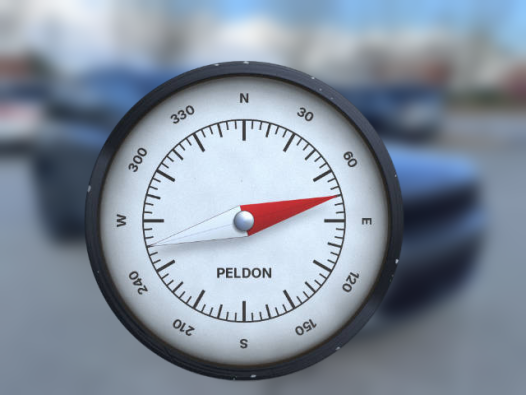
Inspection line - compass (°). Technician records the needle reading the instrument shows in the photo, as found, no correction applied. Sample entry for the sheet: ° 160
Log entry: ° 75
